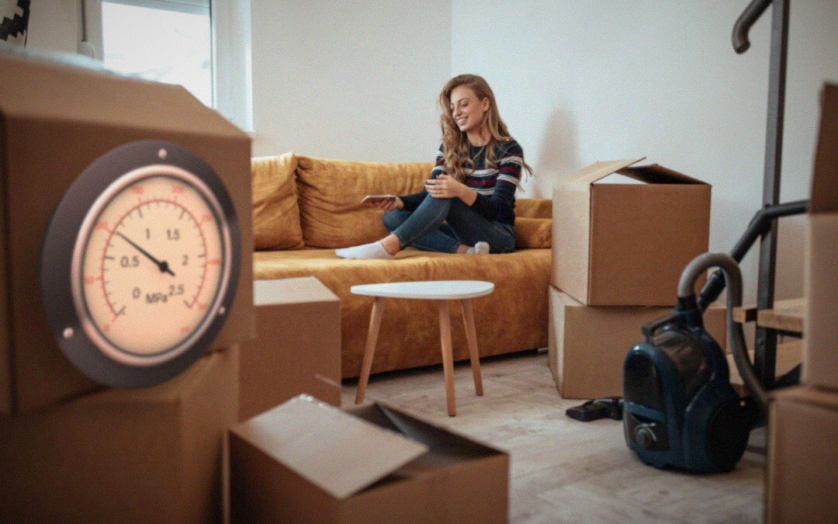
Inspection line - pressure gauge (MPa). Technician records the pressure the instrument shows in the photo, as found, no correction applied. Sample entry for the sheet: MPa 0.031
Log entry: MPa 0.7
